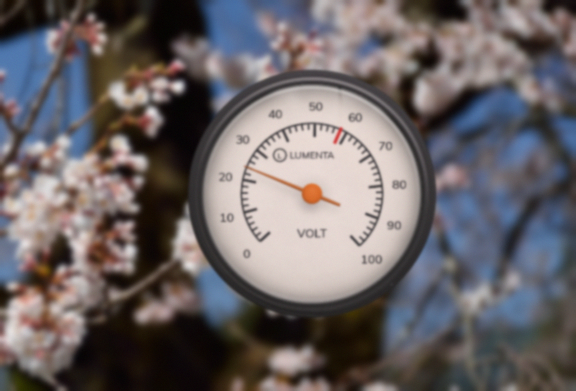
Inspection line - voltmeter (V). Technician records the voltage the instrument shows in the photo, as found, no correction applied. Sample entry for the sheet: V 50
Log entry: V 24
